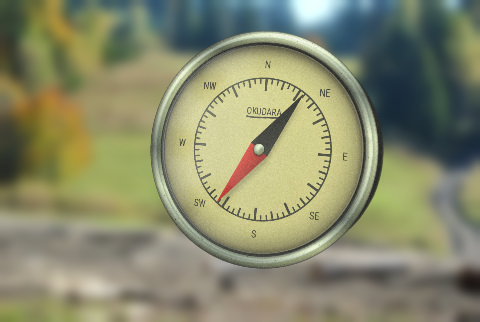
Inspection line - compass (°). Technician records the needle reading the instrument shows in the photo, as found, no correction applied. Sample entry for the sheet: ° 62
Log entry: ° 215
